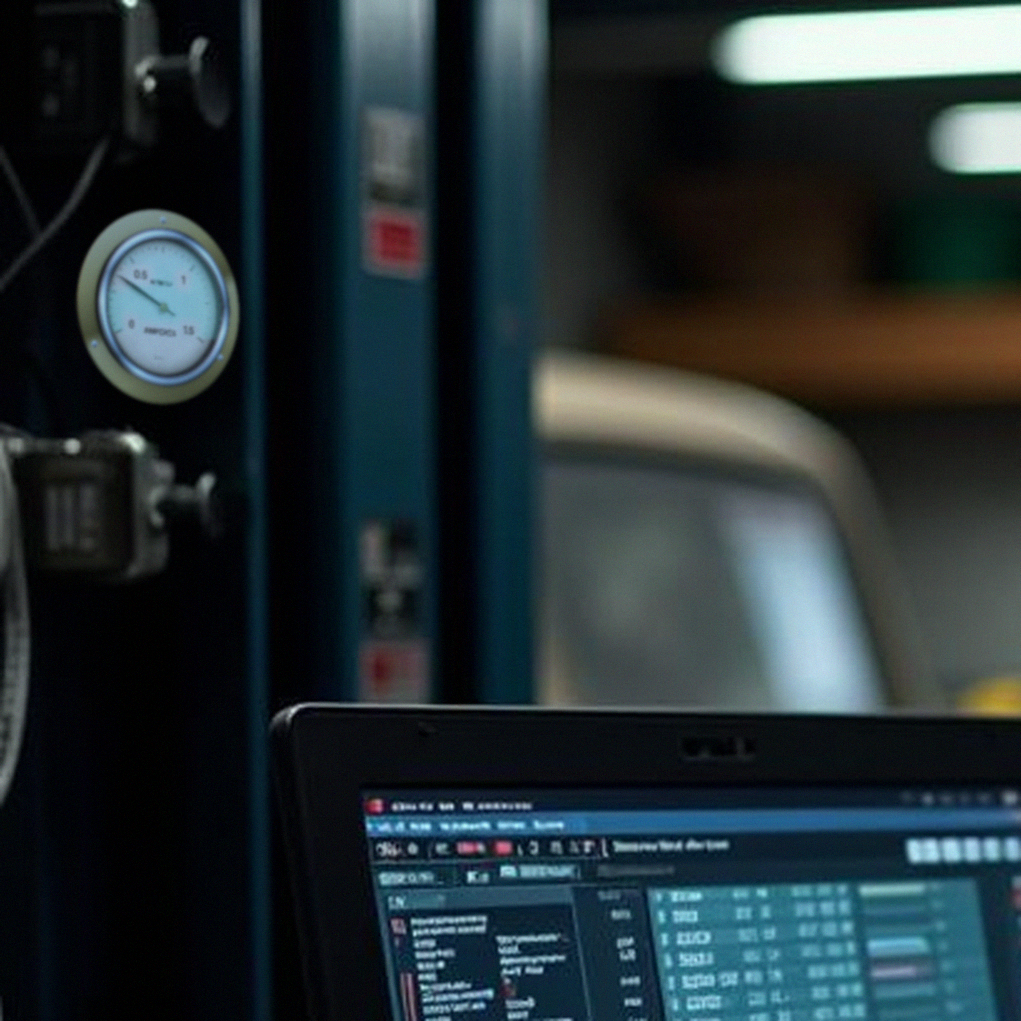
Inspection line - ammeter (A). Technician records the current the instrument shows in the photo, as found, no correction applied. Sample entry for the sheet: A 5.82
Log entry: A 0.35
